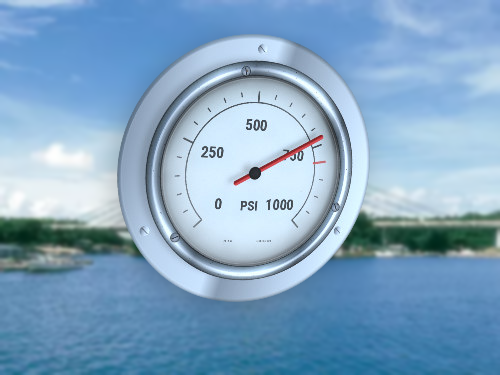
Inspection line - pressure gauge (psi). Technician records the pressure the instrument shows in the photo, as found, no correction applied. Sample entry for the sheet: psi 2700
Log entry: psi 725
